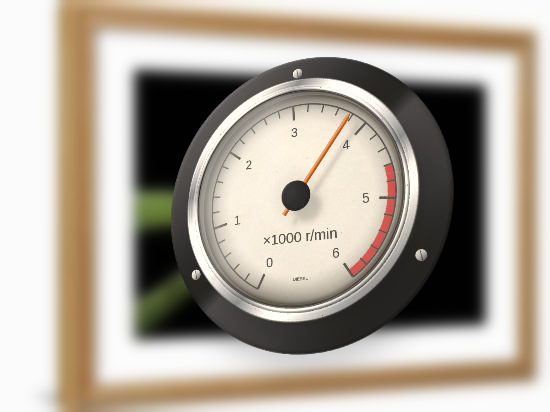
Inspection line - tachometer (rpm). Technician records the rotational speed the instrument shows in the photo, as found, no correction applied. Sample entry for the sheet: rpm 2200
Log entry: rpm 3800
